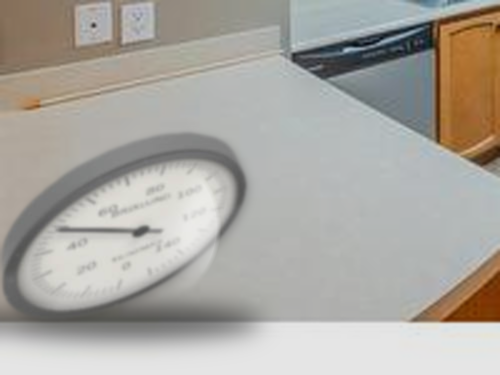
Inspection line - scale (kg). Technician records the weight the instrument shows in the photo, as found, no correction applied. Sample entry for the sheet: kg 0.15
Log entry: kg 50
